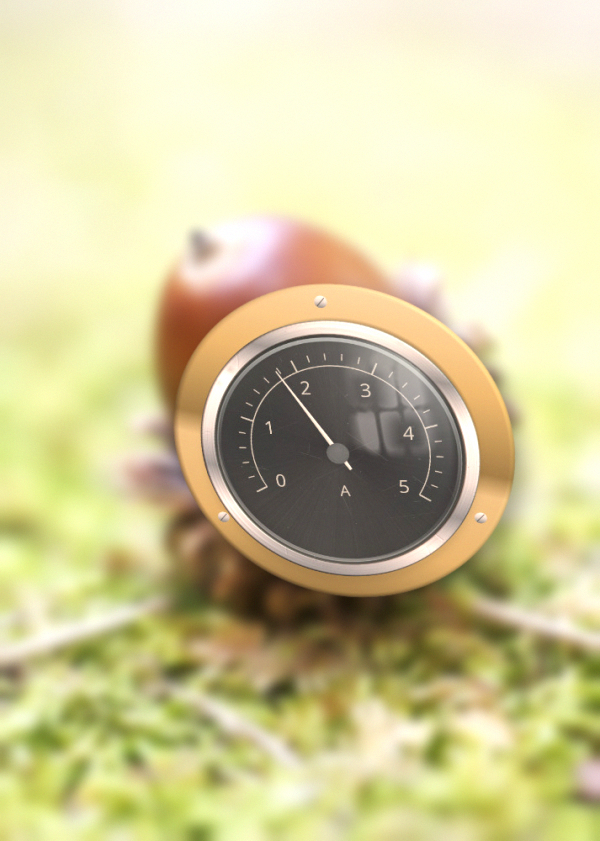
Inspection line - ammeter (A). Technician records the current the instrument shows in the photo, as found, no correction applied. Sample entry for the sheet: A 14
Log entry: A 1.8
